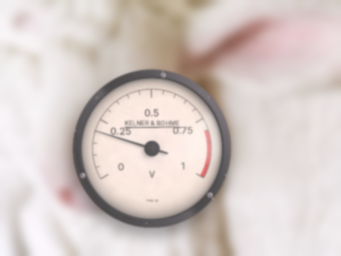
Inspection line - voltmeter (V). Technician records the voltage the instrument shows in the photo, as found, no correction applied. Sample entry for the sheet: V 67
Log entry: V 0.2
